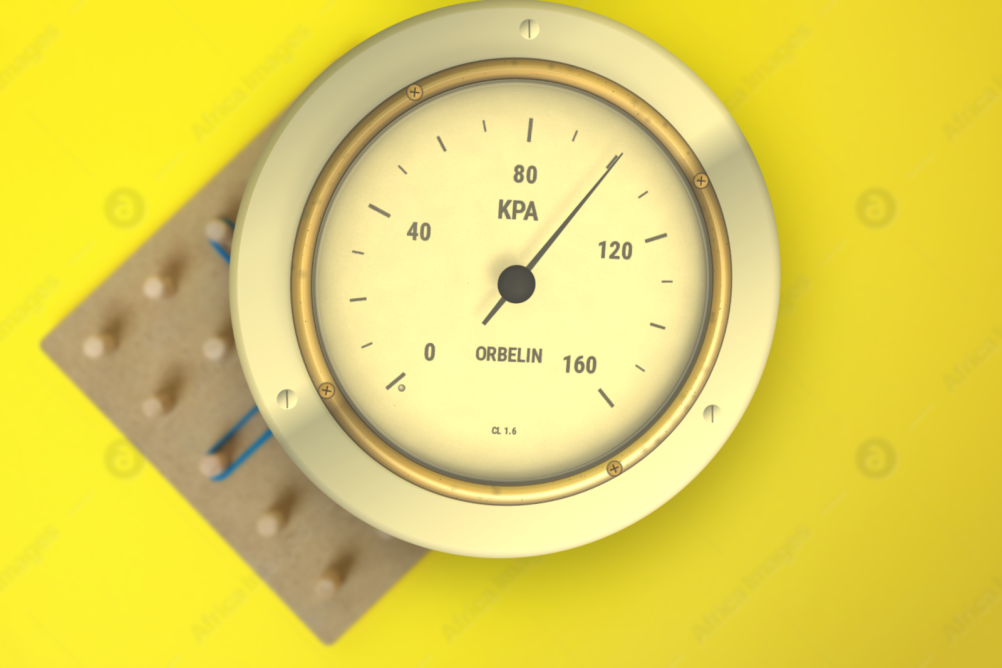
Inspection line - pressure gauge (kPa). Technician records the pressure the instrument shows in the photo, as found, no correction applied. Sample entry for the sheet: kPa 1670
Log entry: kPa 100
